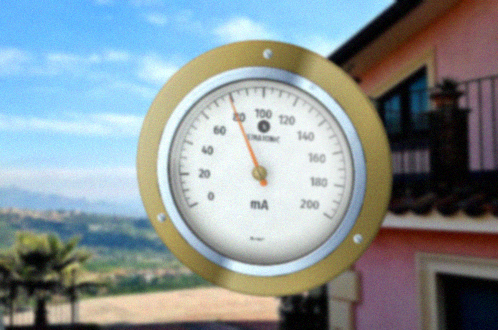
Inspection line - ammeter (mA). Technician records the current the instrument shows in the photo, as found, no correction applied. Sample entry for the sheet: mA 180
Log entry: mA 80
